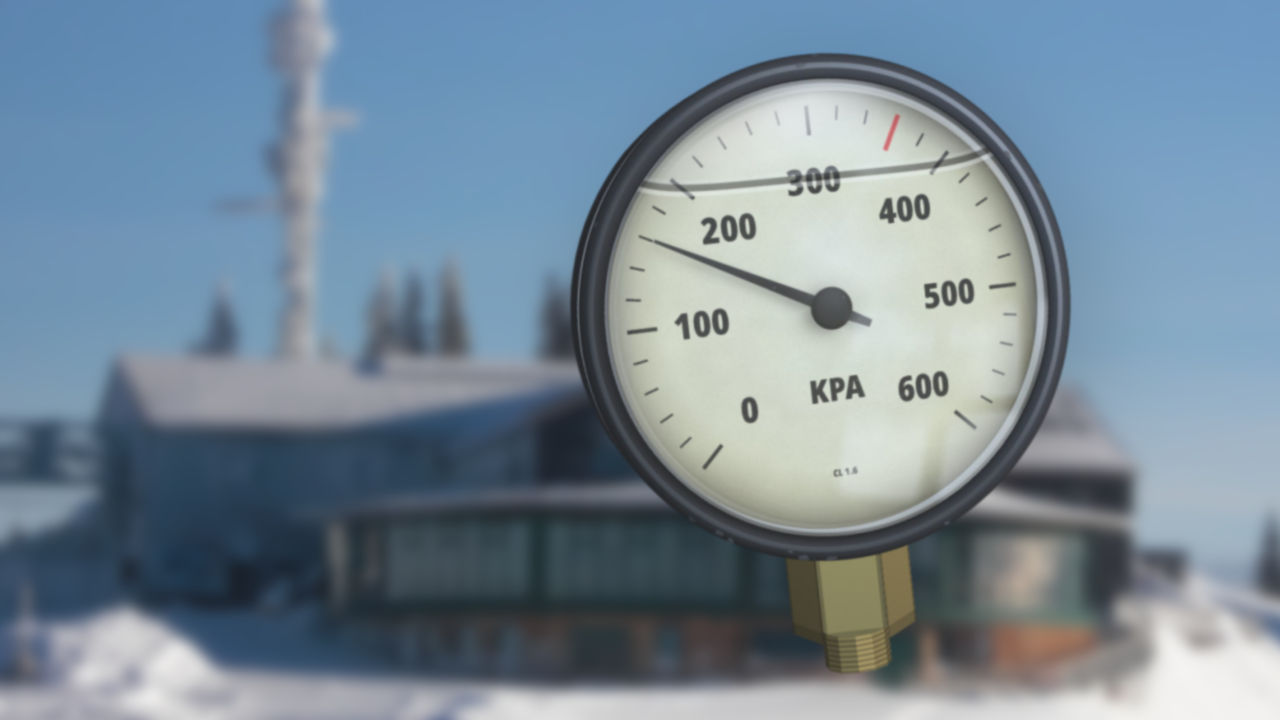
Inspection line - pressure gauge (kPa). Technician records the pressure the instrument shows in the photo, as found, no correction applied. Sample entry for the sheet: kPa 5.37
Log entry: kPa 160
